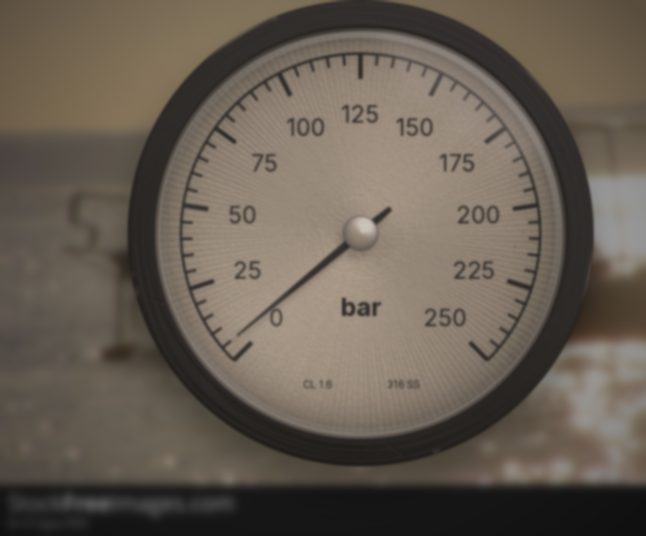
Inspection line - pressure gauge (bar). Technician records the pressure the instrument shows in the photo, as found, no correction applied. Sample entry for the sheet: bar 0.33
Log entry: bar 5
